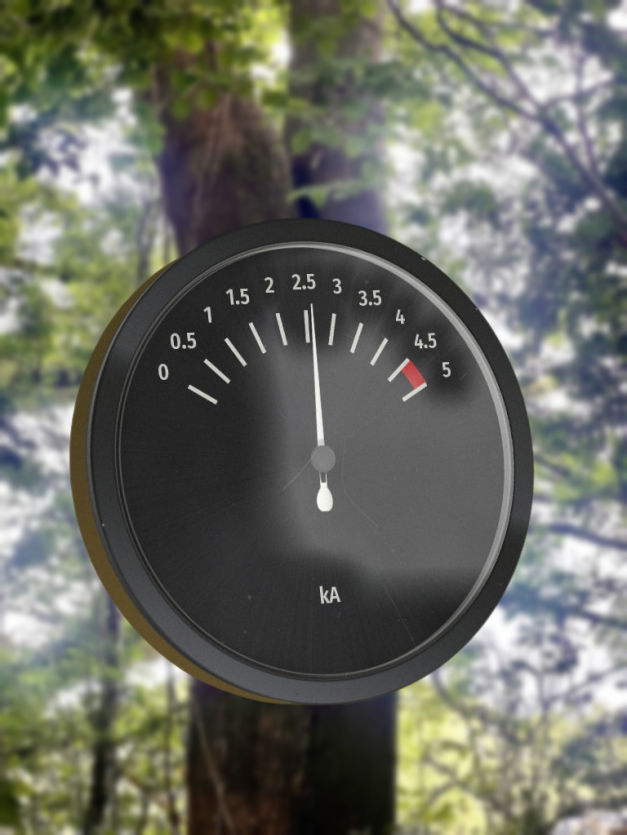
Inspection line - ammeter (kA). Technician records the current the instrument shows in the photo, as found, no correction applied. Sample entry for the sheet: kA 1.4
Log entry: kA 2.5
